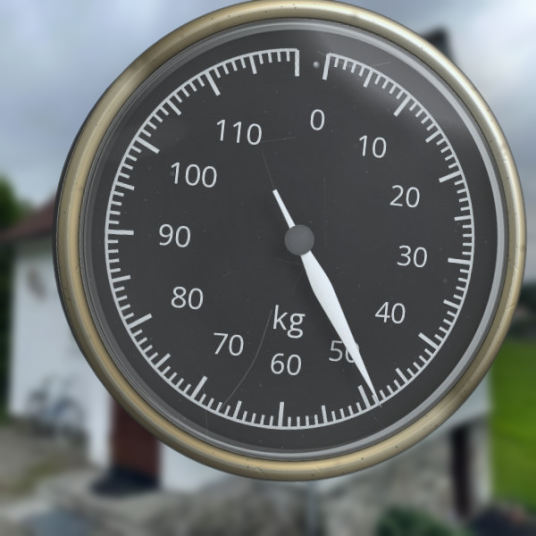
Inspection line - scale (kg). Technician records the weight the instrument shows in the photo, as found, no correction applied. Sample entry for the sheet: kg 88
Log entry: kg 49
